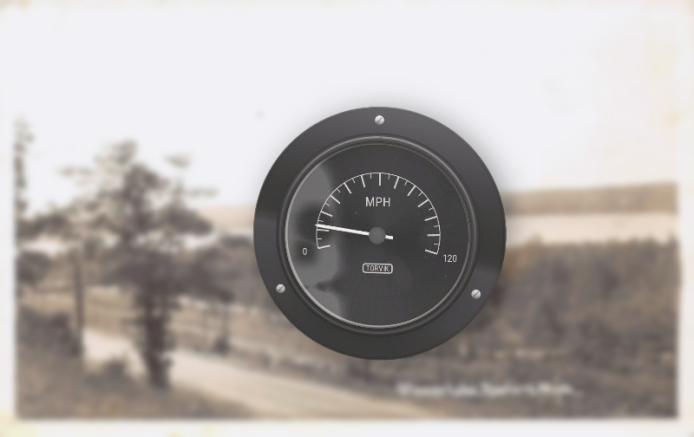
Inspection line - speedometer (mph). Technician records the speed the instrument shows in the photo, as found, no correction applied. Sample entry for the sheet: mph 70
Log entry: mph 12.5
